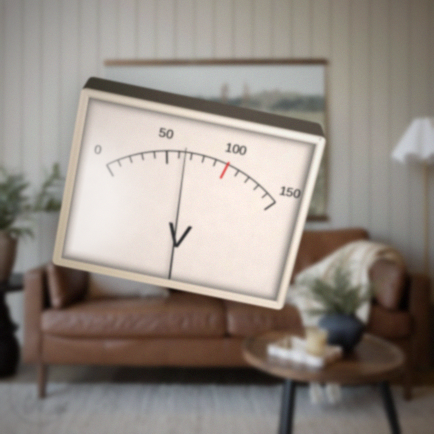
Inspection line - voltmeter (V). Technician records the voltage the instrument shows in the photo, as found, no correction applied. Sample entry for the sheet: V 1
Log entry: V 65
